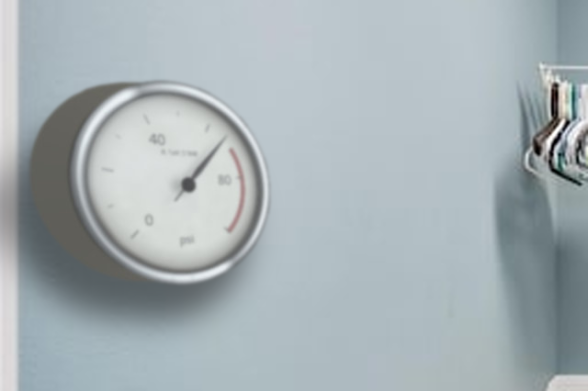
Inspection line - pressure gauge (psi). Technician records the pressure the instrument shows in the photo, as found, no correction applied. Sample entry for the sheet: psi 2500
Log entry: psi 65
